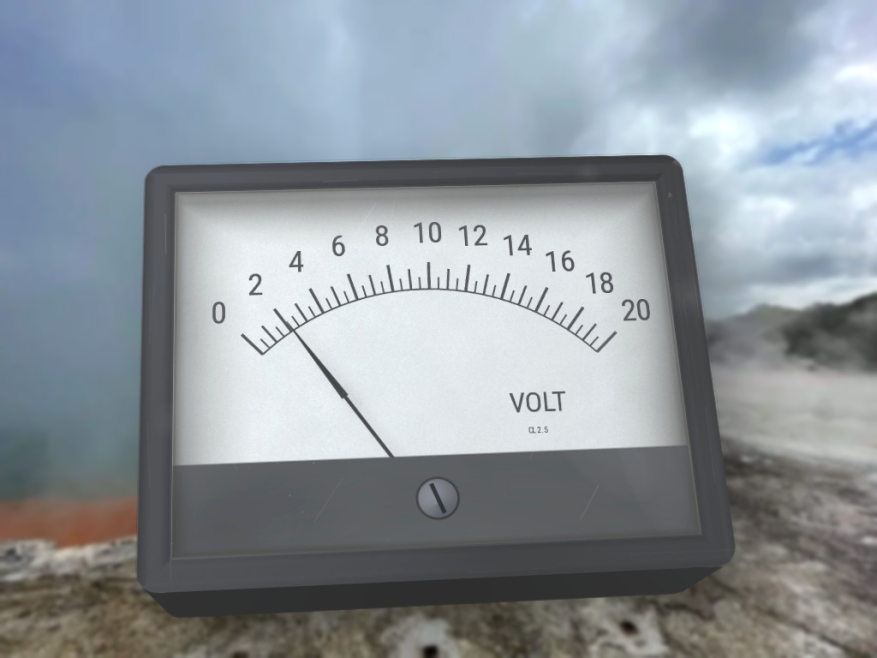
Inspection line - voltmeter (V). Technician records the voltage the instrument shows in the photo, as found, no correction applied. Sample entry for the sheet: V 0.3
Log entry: V 2
